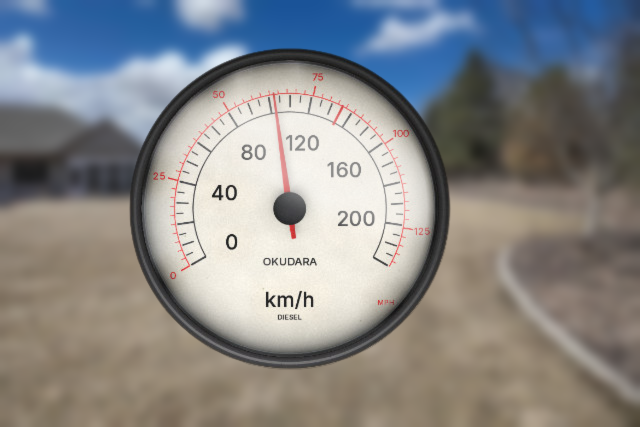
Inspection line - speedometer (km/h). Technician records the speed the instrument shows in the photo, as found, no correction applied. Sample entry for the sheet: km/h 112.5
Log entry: km/h 102.5
